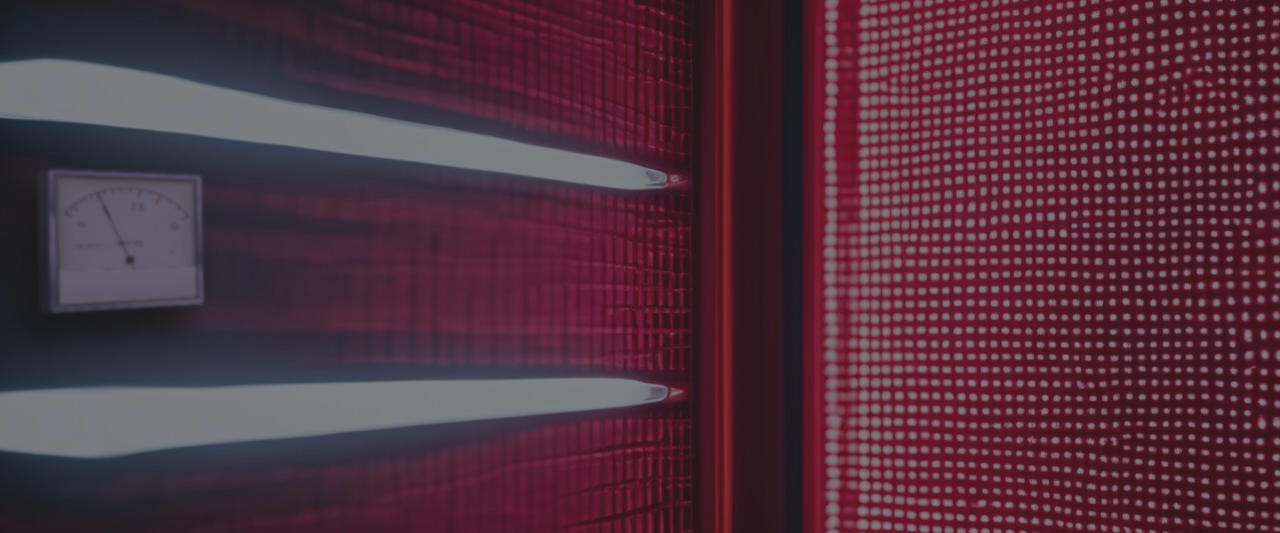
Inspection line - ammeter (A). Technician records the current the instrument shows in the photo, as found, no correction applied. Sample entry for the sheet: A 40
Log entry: A 5
